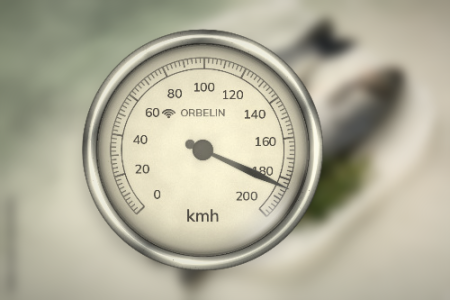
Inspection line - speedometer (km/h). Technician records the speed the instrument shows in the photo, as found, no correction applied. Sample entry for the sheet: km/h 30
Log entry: km/h 184
